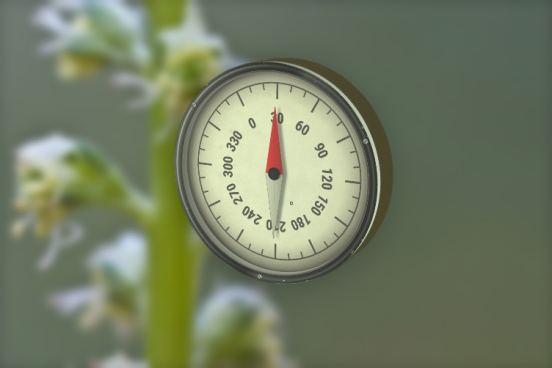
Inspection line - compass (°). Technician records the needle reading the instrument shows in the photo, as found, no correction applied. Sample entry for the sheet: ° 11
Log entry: ° 30
